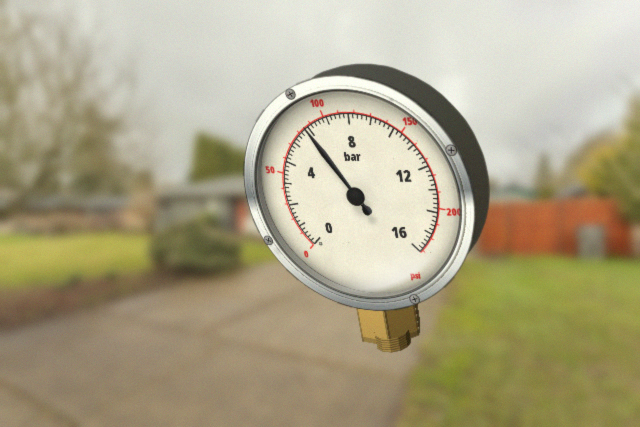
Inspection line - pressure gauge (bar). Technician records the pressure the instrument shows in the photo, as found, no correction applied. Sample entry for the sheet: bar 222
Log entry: bar 6
